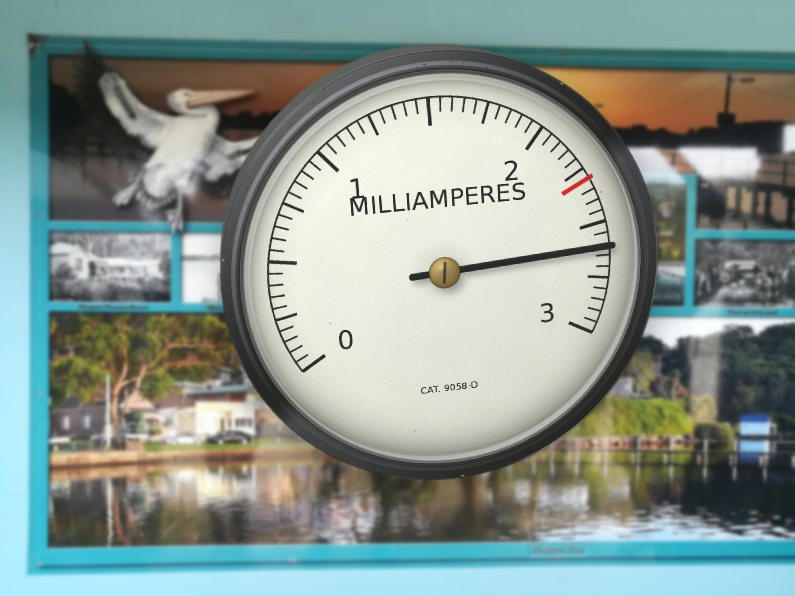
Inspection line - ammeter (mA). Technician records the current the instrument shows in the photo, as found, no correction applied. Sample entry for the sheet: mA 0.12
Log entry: mA 2.6
